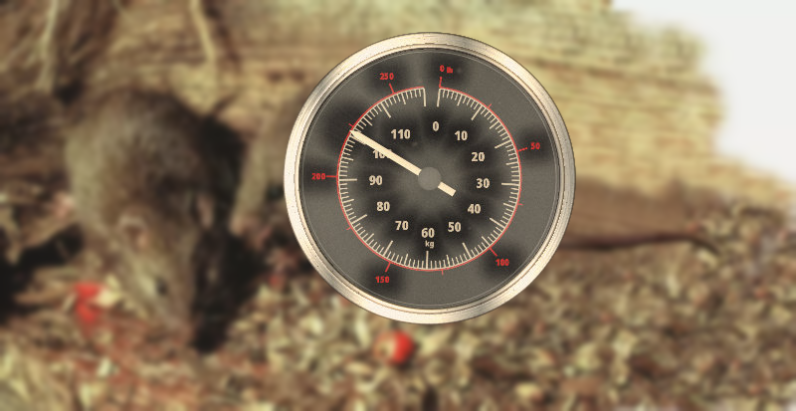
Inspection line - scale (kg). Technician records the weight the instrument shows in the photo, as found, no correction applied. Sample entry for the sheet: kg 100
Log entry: kg 101
